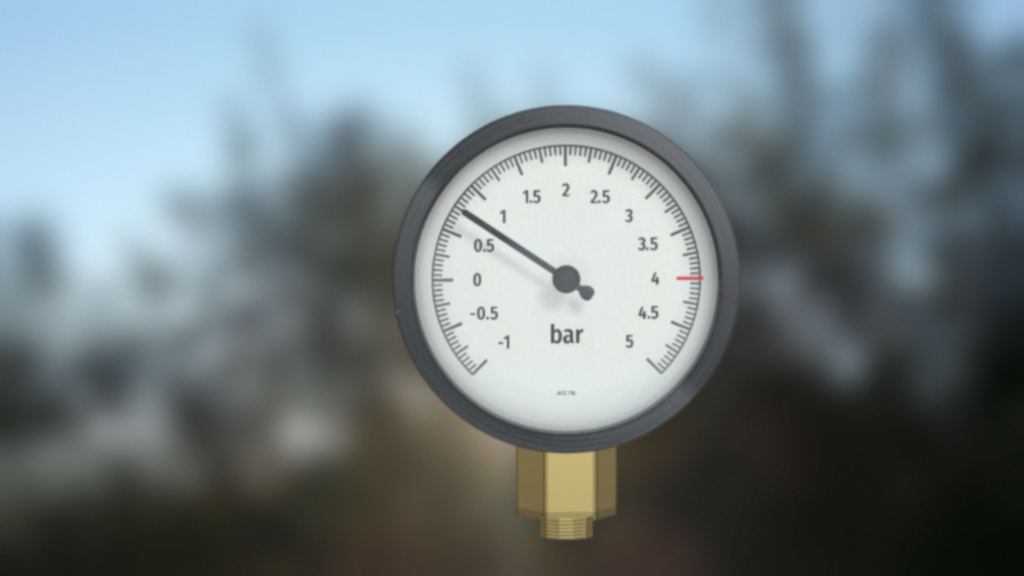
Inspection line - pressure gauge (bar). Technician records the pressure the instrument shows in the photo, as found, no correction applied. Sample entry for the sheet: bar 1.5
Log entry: bar 0.75
